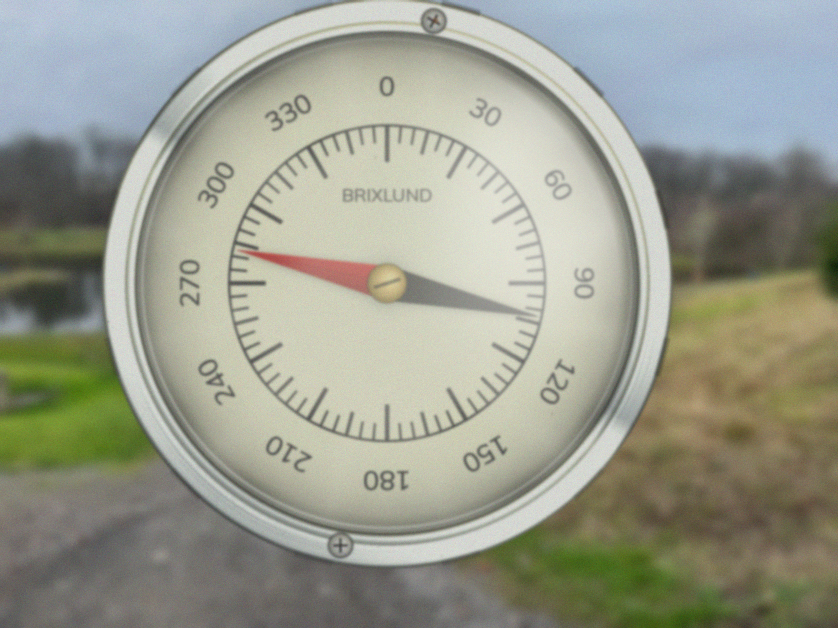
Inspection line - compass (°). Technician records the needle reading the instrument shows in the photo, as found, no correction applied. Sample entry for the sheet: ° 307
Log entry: ° 282.5
